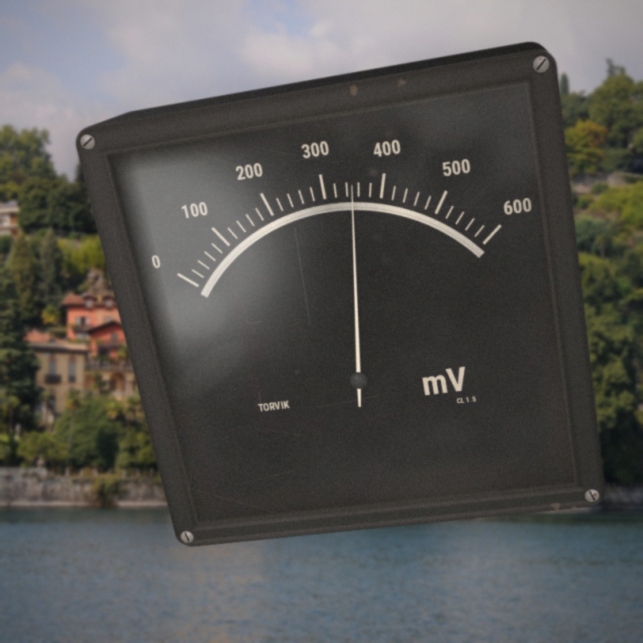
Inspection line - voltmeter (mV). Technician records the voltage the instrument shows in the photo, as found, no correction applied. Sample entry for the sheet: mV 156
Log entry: mV 350
